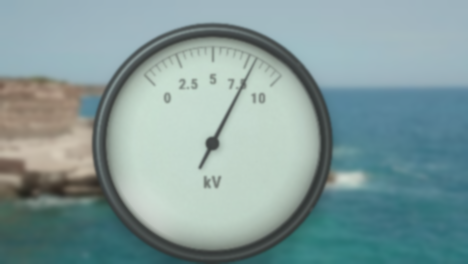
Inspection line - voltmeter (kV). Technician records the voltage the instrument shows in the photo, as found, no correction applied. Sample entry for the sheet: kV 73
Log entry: kV 8
